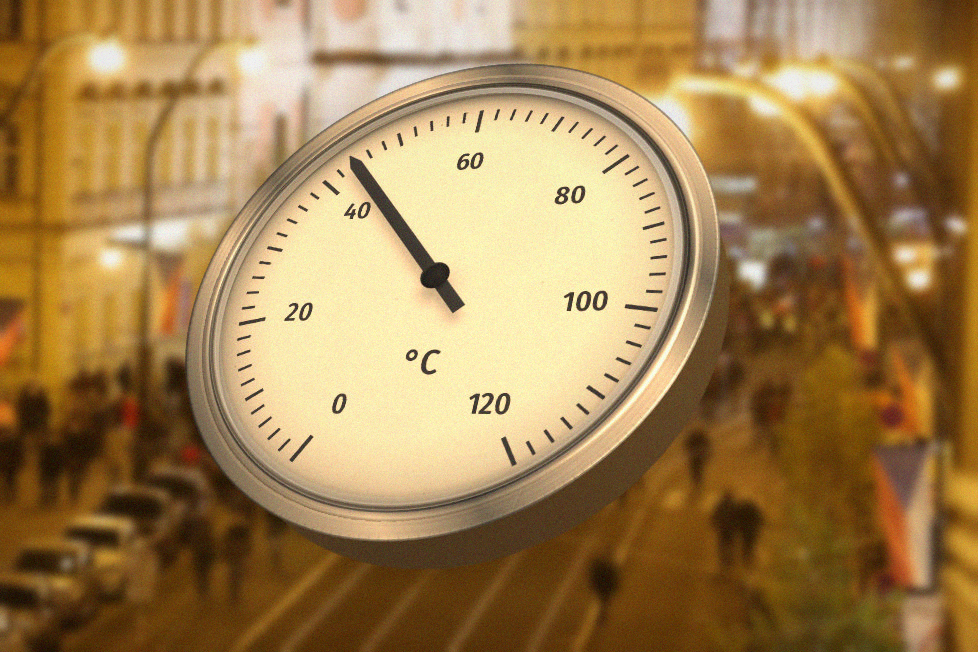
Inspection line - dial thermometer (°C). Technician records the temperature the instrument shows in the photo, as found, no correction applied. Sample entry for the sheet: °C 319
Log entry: °C 44
